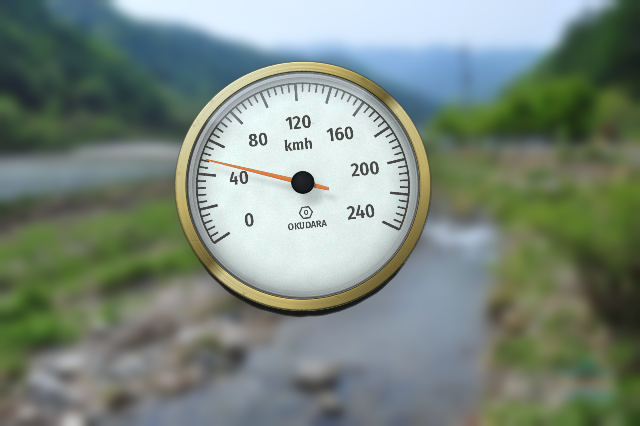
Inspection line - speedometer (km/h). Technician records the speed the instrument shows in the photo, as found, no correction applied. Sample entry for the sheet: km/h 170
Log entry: km/h 48
